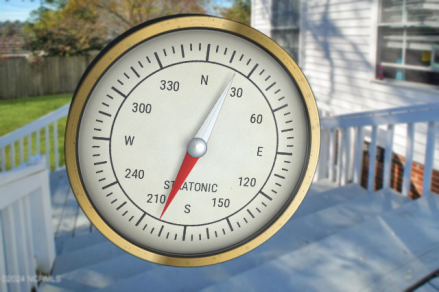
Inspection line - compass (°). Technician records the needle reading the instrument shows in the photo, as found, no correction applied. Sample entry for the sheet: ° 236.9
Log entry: ° 200
